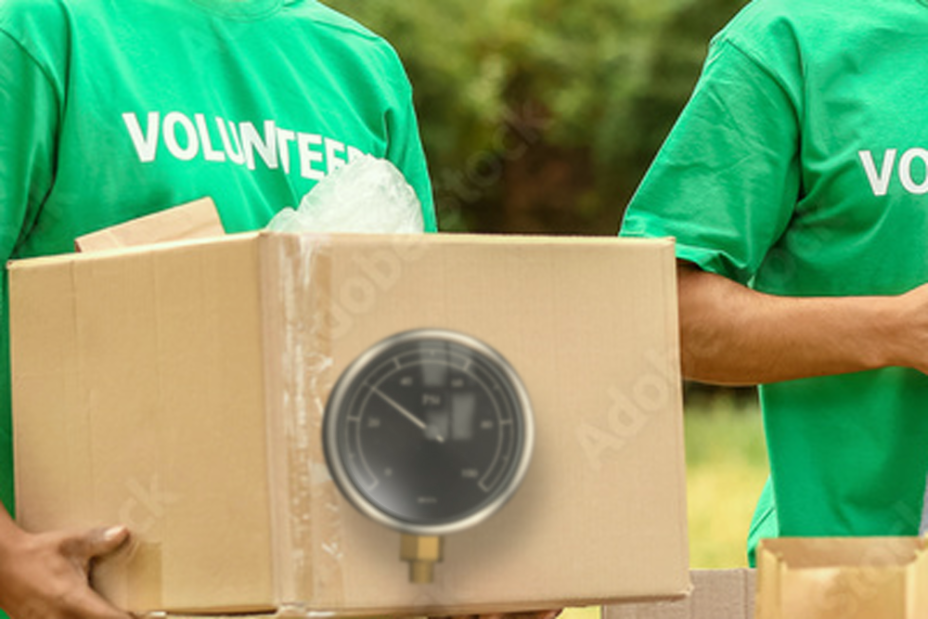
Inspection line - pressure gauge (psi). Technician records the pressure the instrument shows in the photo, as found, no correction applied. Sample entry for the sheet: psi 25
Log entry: psi 30
